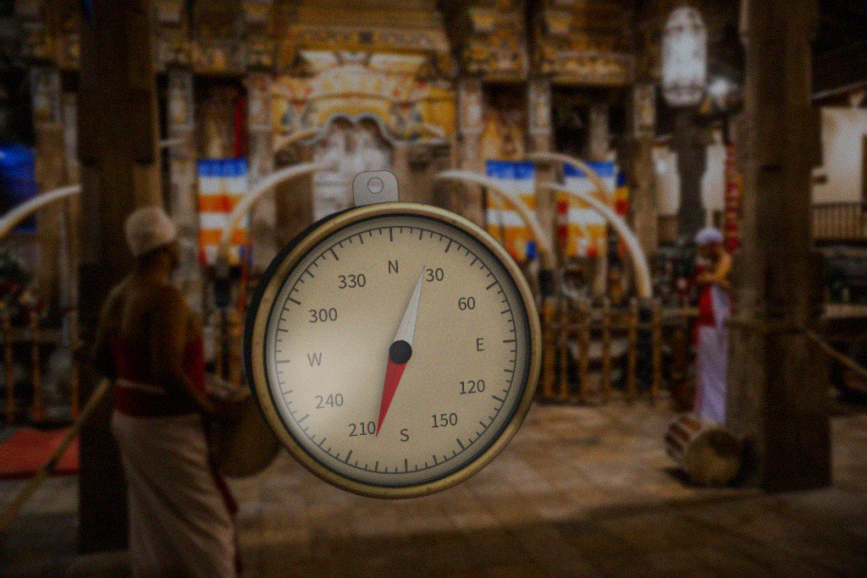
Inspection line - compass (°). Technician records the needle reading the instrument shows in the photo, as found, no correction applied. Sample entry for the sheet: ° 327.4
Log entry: ° 200
